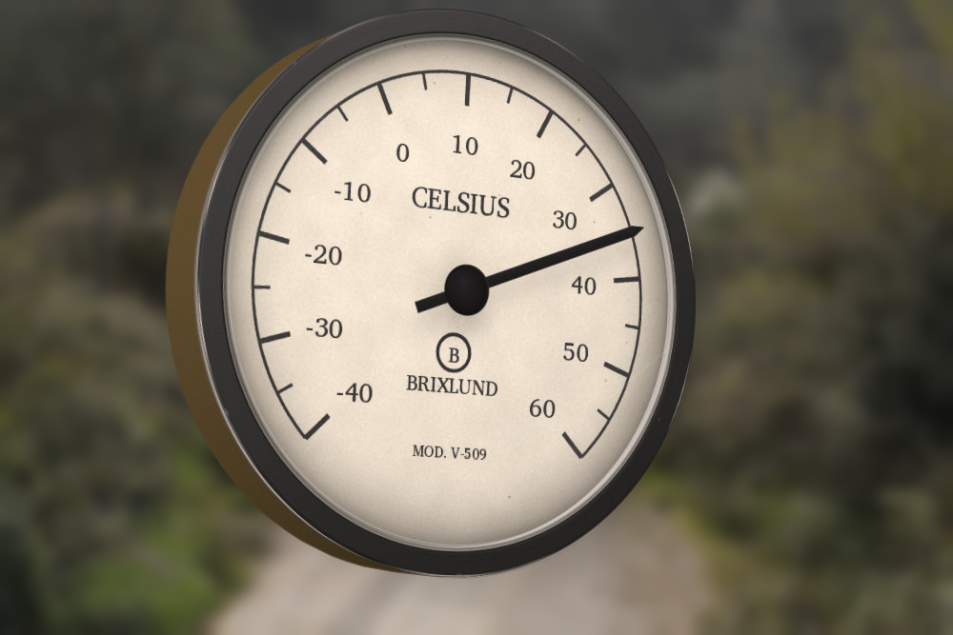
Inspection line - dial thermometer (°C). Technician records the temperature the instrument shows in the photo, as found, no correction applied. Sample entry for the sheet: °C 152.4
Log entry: °C 35
